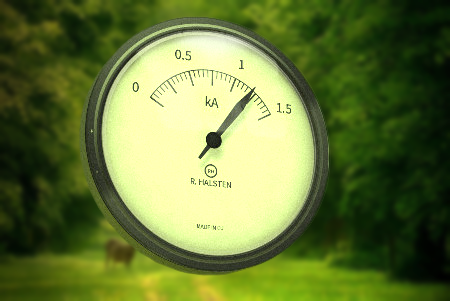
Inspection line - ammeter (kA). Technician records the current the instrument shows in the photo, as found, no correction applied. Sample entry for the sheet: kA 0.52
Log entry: kA 1.2
